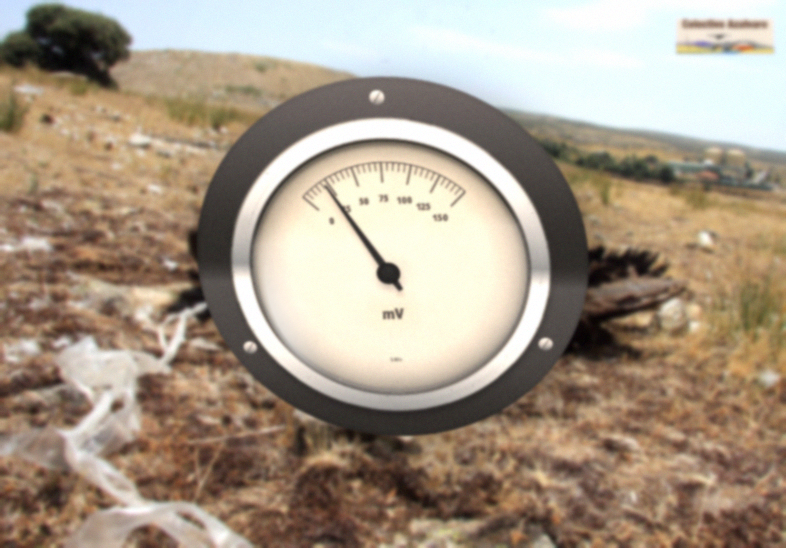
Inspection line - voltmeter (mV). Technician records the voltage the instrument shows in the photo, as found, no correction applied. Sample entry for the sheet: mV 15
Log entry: mV 25
